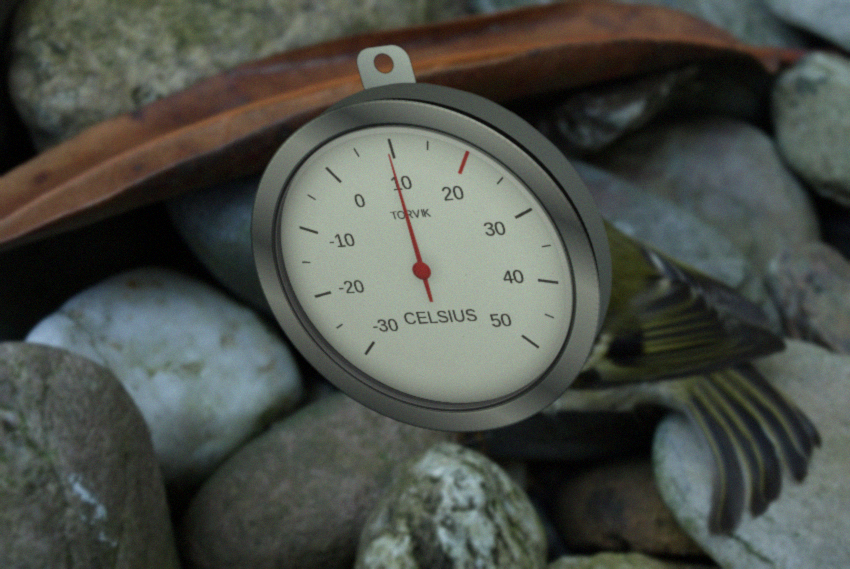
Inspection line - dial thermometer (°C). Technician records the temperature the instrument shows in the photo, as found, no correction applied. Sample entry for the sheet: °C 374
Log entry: °C 10
